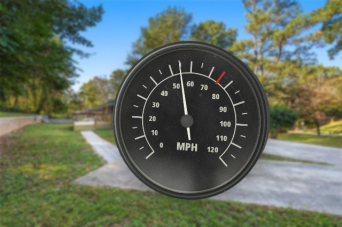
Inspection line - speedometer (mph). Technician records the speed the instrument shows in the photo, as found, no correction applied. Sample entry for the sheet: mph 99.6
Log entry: mph 55
